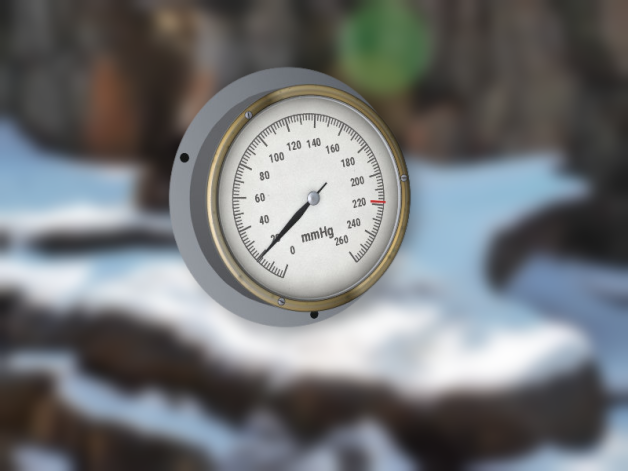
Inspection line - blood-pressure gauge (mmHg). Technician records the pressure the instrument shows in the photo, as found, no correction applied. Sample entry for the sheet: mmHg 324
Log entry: mmHg 20
